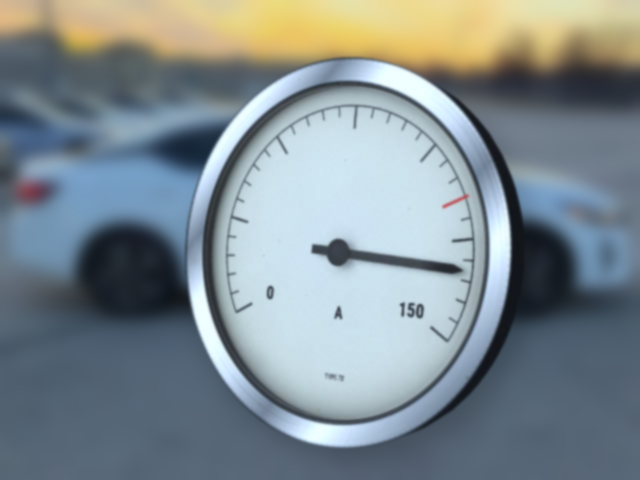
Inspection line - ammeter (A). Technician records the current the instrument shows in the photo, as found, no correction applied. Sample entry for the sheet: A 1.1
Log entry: A 132.5
